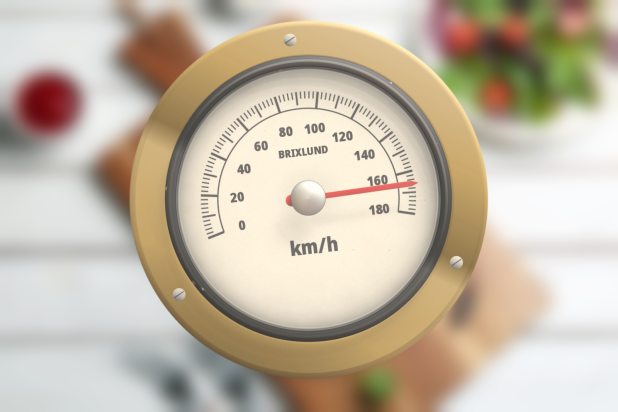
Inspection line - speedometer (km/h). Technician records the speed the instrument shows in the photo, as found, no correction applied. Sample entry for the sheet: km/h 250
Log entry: km/h 166
